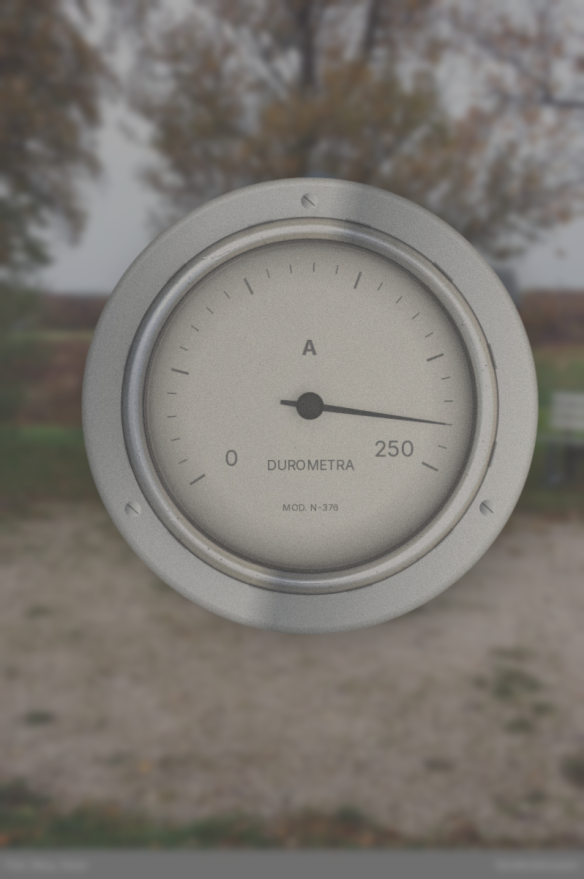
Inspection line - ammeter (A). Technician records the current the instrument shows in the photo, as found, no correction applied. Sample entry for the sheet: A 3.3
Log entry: A 230
